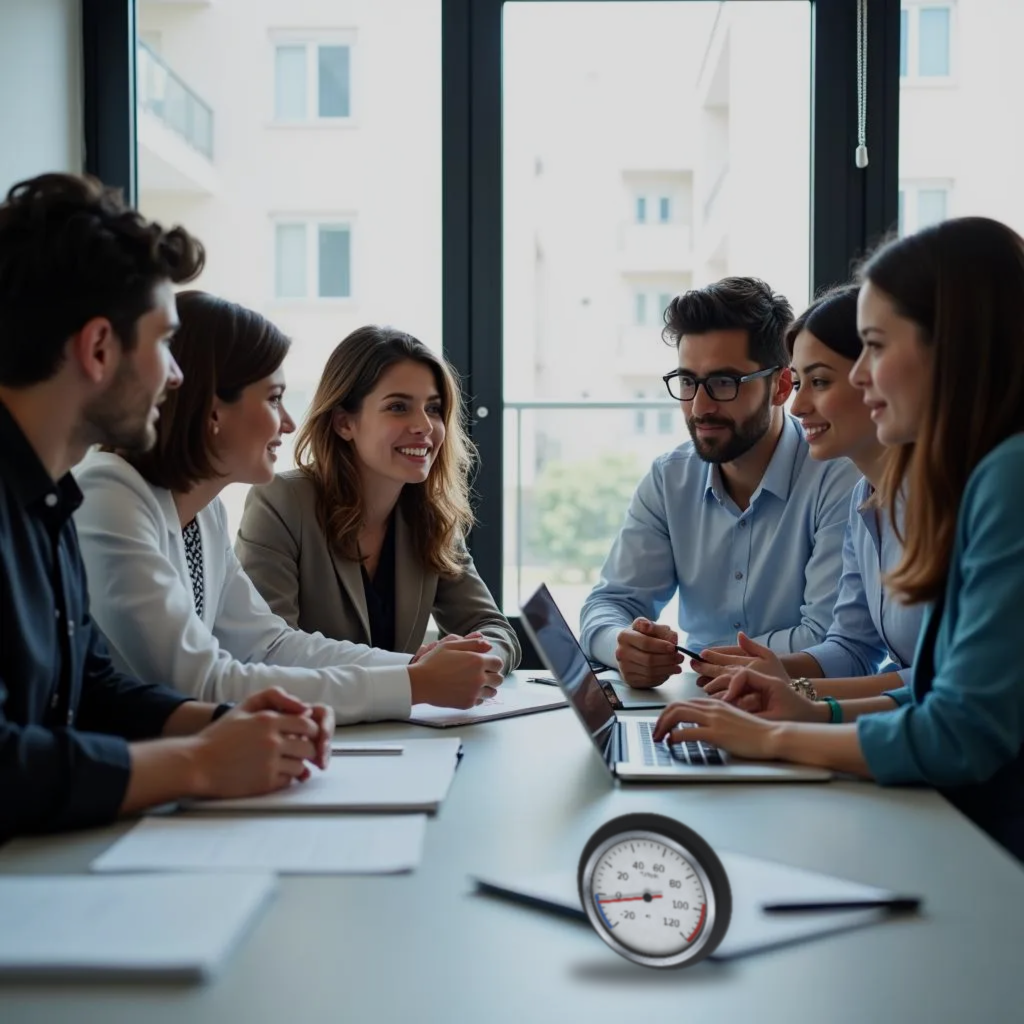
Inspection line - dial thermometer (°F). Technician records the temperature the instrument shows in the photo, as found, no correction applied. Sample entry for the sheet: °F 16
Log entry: °F -4
